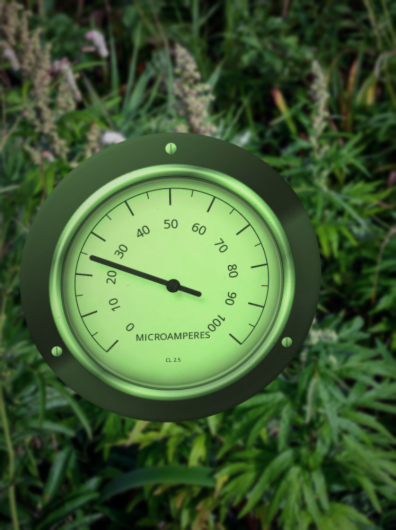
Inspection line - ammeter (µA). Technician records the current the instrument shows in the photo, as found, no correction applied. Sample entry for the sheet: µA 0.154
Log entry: µA 25
